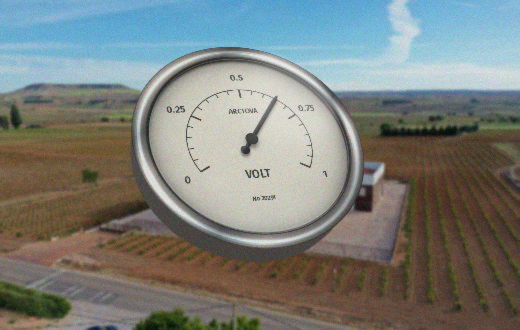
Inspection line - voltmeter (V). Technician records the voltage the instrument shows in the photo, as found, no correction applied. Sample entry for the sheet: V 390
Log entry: V 0.65
